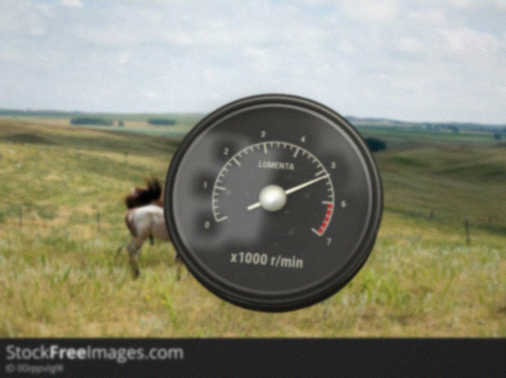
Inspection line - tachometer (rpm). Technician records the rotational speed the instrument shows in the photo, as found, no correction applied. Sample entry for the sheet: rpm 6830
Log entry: rpm 5200
